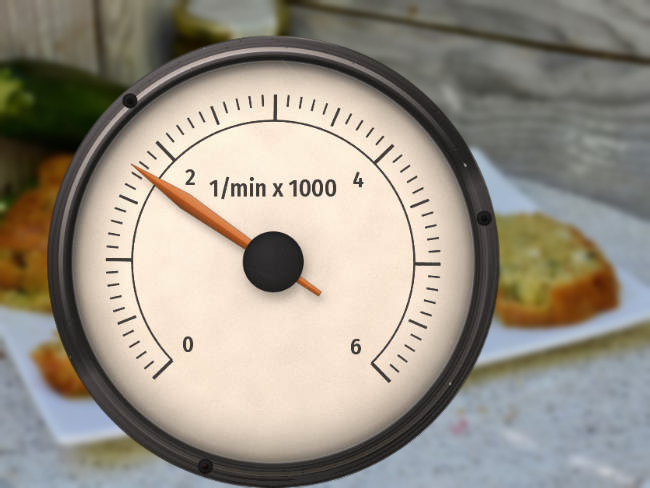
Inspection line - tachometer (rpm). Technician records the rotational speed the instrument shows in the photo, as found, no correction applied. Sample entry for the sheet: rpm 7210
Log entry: rpm 1750
